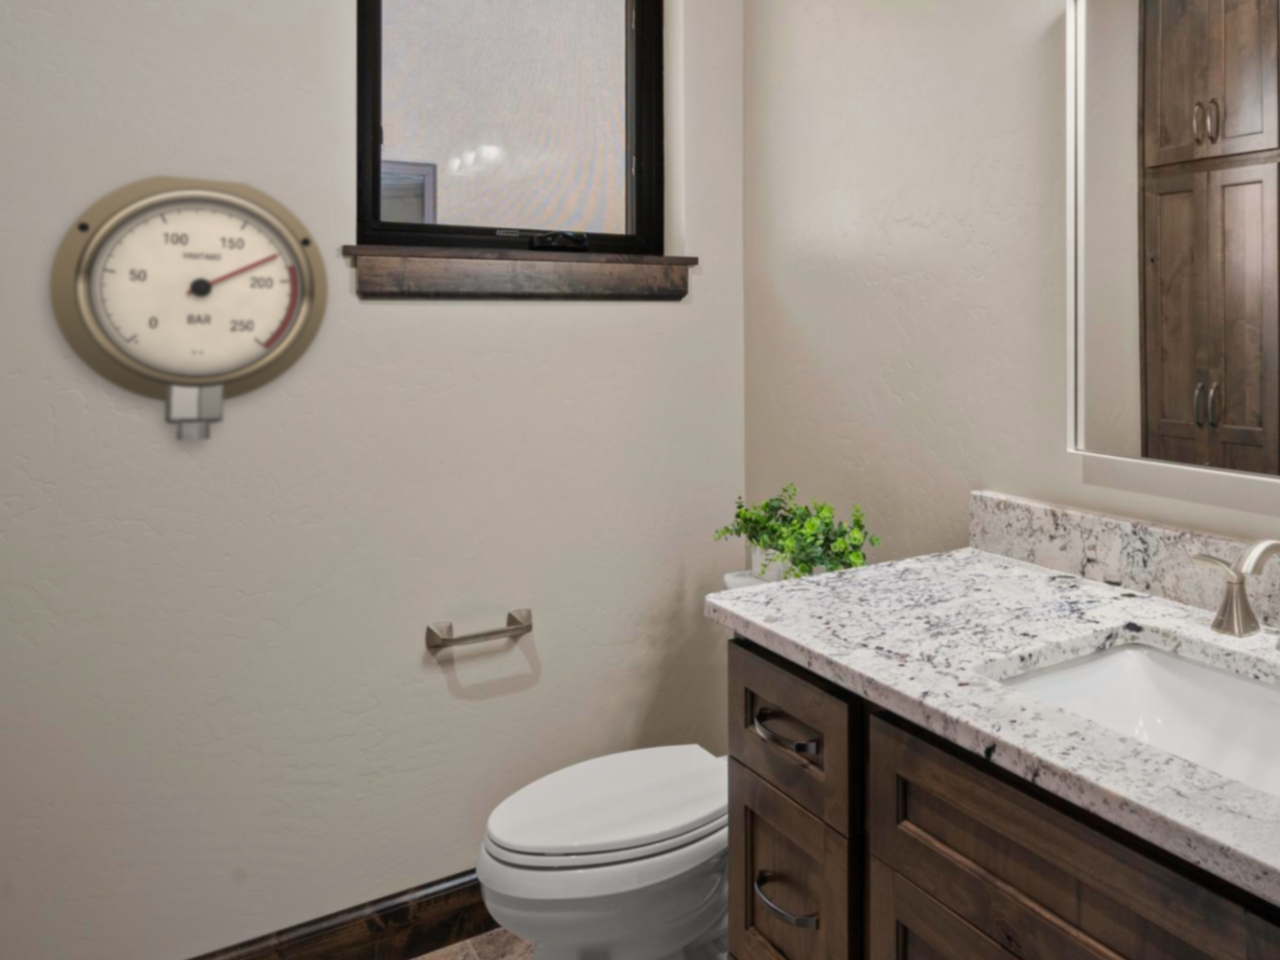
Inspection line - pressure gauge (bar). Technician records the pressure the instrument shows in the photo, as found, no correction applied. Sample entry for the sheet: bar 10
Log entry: bar 180
